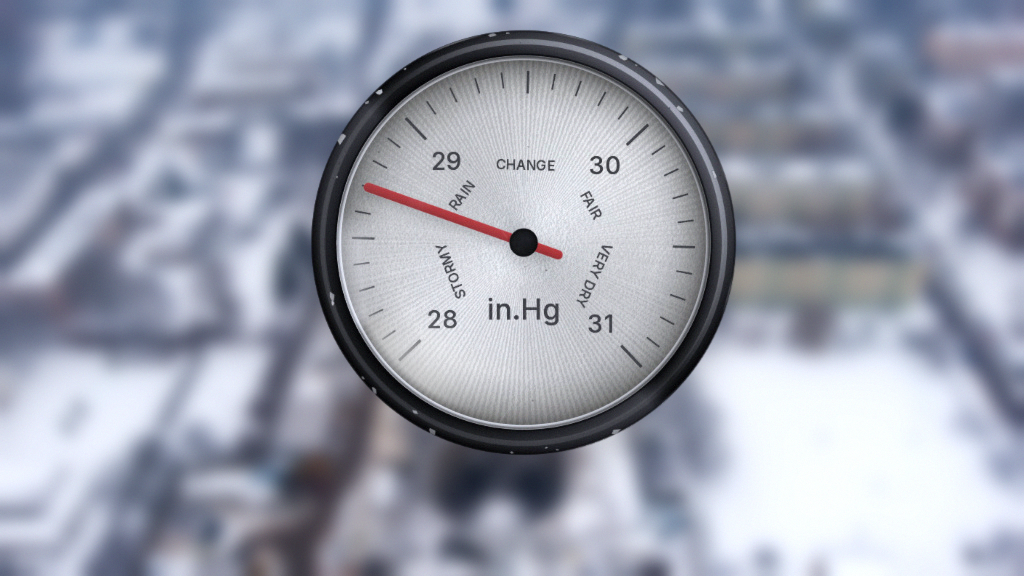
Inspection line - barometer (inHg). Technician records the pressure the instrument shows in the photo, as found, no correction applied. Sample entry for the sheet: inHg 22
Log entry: inHg 28.7
